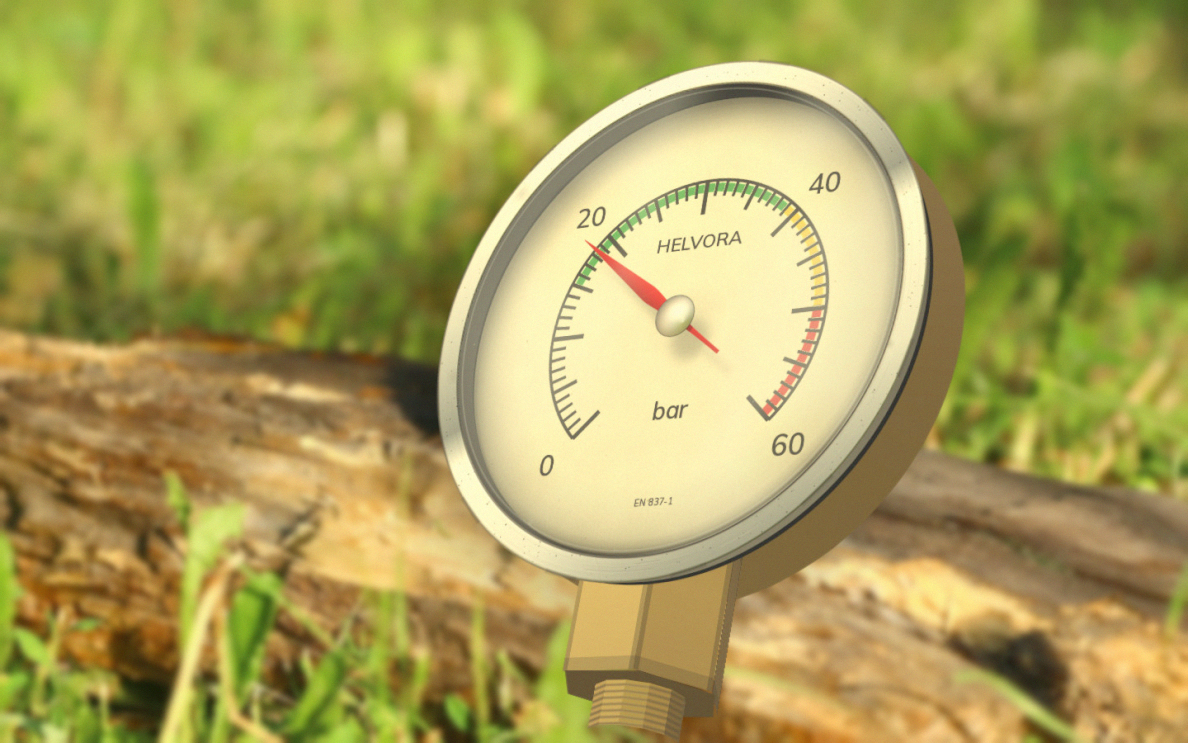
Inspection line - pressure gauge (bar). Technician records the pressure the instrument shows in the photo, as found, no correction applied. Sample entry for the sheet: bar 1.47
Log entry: bar 18.5
